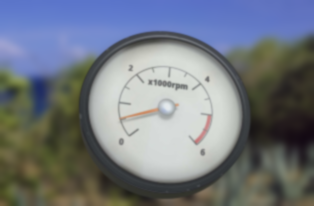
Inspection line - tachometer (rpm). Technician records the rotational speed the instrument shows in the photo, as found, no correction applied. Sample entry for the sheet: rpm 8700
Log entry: rpm 500
